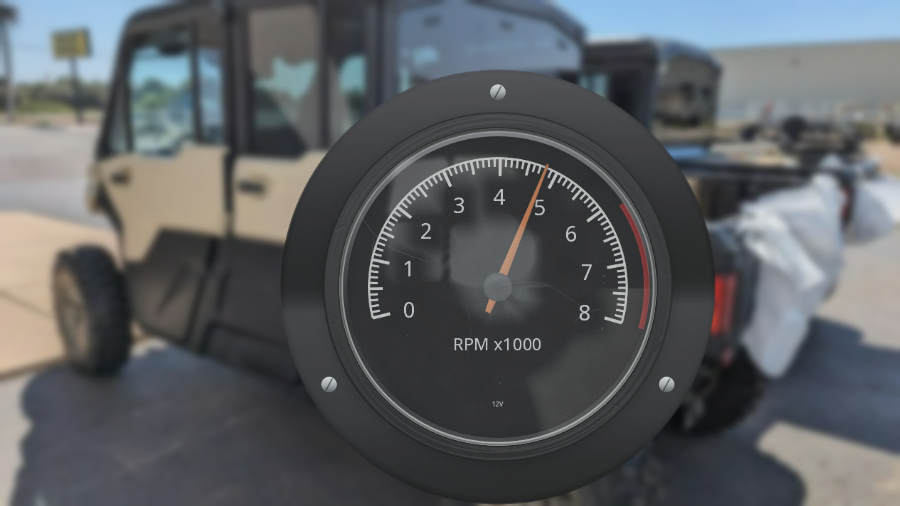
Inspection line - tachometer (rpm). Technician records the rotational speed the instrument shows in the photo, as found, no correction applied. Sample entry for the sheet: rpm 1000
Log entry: rpm 4800
